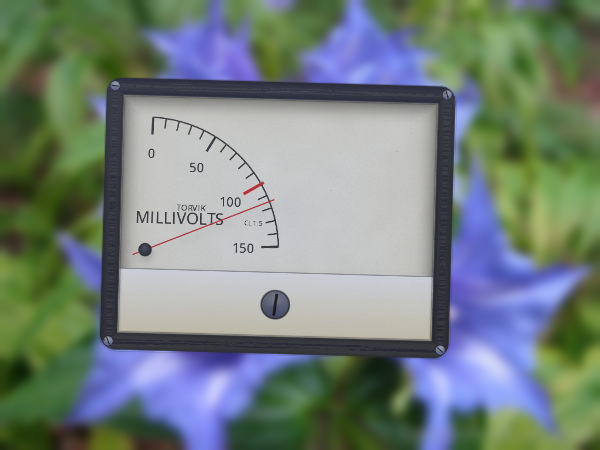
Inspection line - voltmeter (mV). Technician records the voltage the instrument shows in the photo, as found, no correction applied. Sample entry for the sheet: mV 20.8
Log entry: mV 115
